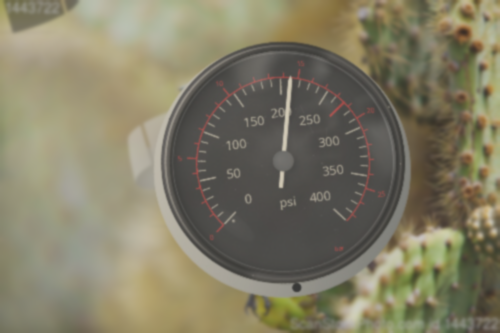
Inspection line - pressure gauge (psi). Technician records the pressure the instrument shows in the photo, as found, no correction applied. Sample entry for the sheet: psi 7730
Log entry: psi 210
